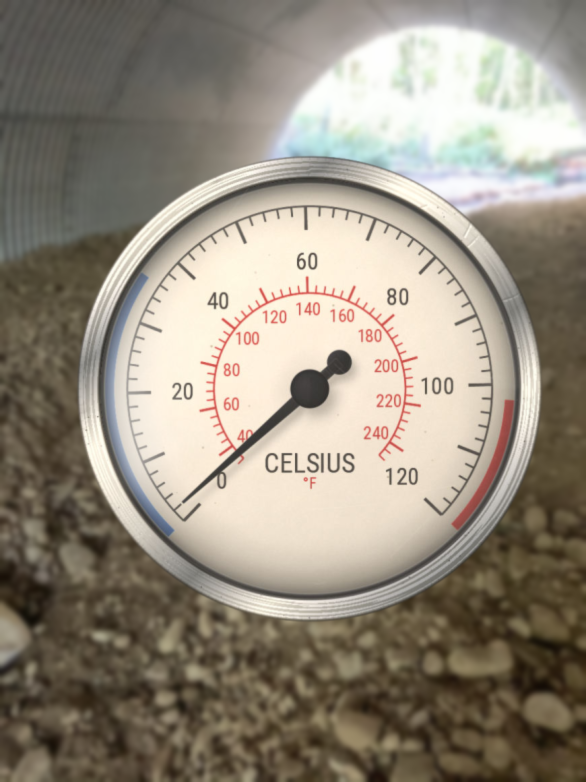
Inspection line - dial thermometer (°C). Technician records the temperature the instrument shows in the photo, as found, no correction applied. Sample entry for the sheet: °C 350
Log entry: °C 2
